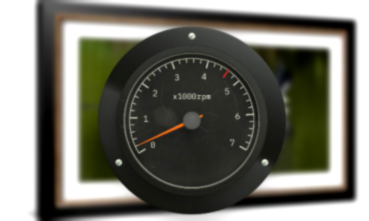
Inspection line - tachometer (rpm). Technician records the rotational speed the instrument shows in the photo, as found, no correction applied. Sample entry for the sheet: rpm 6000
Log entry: rpm 200
